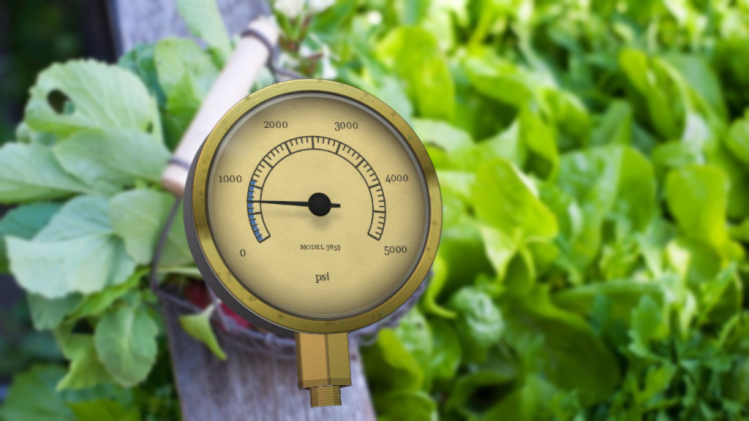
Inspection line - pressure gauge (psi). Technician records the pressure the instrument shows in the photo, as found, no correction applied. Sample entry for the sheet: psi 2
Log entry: psi 700
